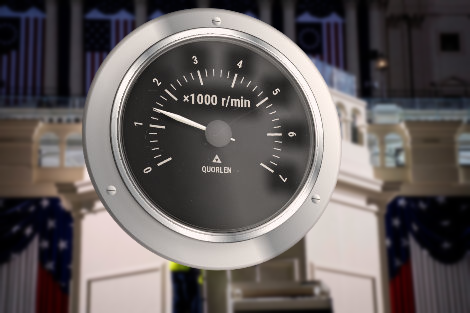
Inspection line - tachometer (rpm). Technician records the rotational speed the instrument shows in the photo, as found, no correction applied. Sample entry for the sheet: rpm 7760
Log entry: rpm 1400
